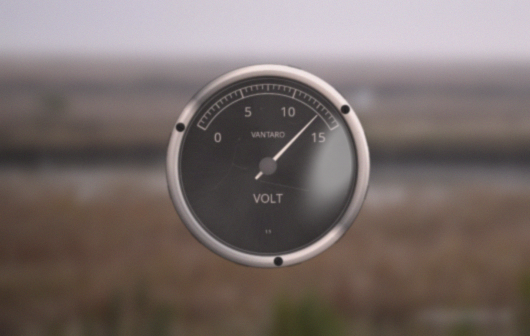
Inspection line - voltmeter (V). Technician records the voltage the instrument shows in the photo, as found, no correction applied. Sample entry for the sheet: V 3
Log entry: V 13
